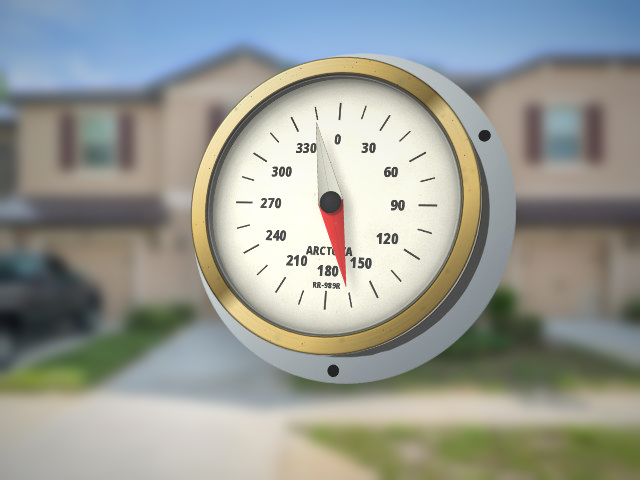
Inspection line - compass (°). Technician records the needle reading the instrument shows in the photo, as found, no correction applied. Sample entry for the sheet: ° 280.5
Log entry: ° 165
